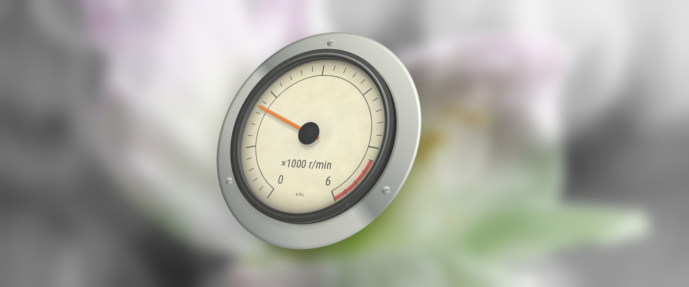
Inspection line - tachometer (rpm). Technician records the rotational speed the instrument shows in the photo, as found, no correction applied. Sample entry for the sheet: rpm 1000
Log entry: rpm 1700
